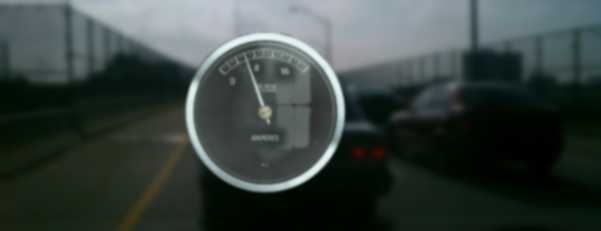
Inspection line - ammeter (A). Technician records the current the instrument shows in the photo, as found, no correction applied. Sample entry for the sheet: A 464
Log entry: A 6
